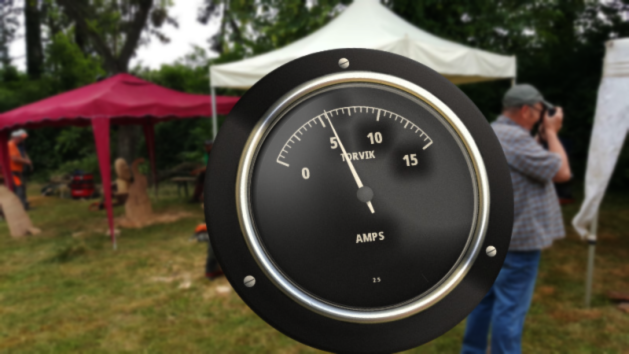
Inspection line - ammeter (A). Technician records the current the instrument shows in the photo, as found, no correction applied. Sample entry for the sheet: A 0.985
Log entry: A 5.5
